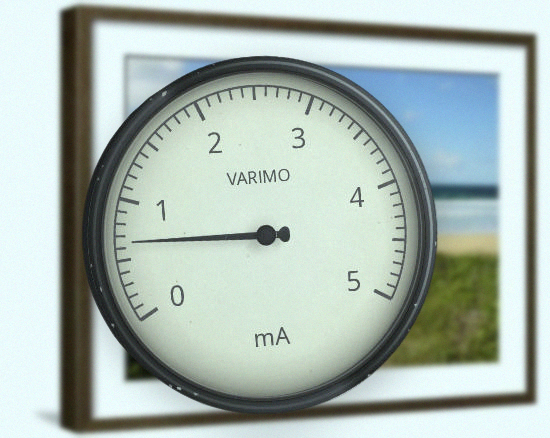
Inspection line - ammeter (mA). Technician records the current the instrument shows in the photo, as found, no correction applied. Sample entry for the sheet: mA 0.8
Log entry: mA 0.65
